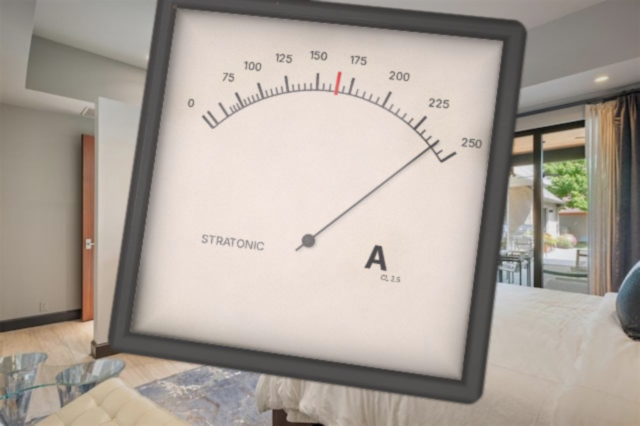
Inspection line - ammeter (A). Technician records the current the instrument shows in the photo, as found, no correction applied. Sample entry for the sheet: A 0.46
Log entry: A 240
